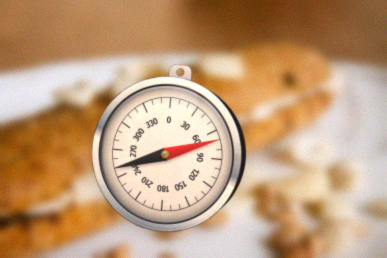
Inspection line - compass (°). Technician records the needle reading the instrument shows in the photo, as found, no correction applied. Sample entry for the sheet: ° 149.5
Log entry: ° 70
